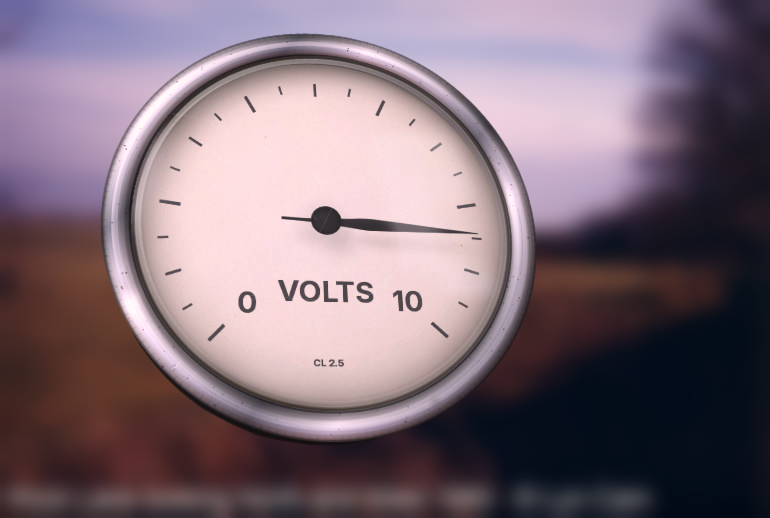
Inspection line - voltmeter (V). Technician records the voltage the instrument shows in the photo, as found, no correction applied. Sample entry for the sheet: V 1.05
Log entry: V 8.5
